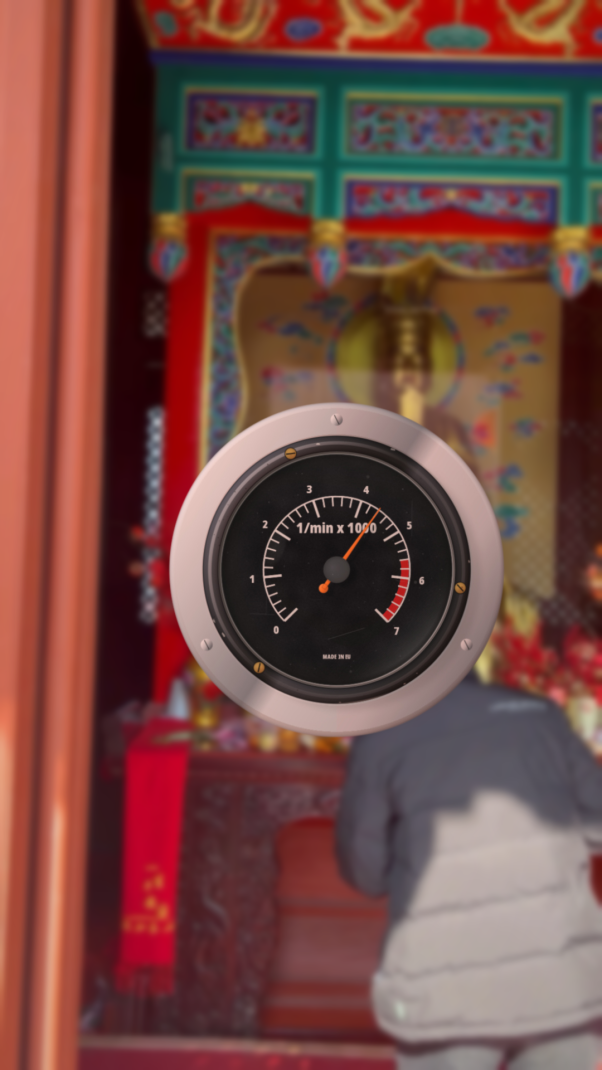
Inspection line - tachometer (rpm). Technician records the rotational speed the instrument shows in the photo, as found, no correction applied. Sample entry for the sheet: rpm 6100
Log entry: rpm 4400
